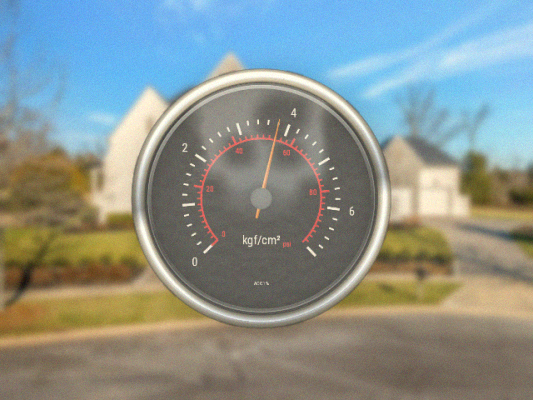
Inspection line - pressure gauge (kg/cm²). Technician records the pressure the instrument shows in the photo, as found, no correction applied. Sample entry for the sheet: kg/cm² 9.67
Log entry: kg/cm² 3.8
